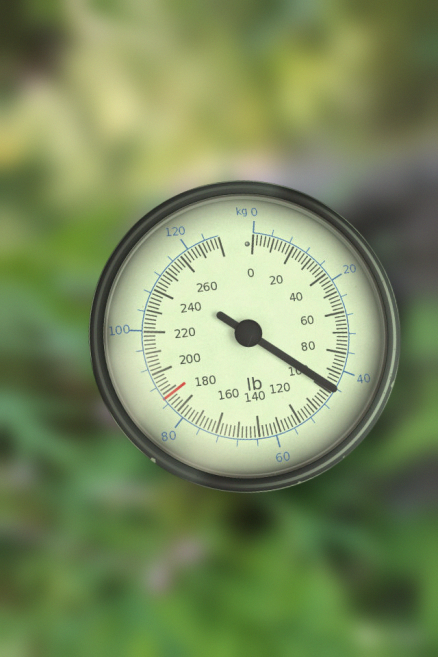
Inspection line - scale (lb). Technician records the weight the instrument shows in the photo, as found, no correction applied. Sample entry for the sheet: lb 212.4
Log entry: lb 98
